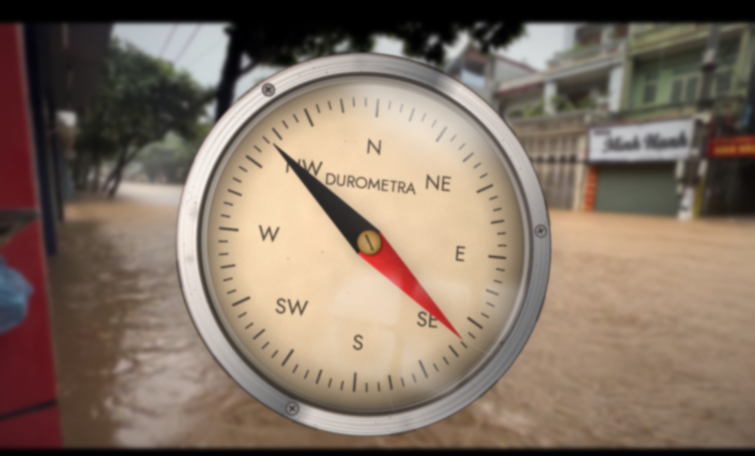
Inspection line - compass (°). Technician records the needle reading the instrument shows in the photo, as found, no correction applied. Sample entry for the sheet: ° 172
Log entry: ° 130
